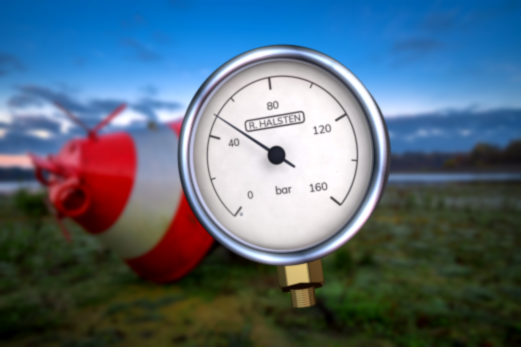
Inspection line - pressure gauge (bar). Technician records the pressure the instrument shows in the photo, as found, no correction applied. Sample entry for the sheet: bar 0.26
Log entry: bar 50
